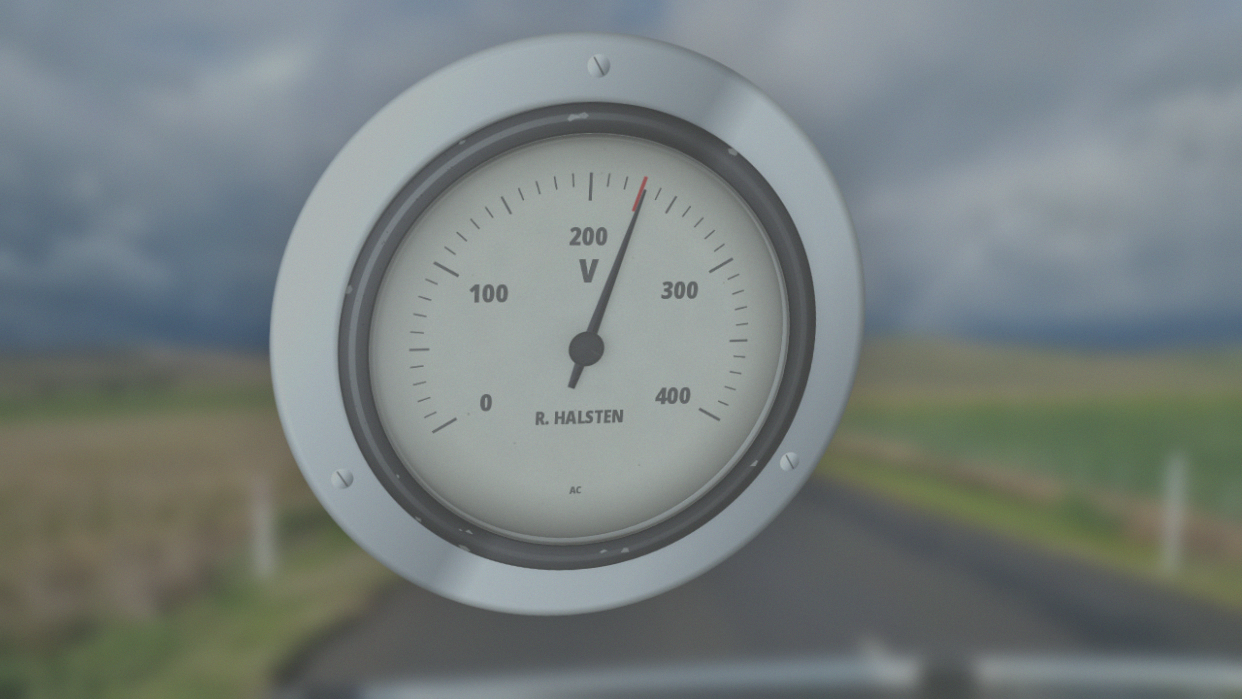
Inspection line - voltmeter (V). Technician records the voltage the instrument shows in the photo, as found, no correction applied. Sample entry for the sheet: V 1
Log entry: V 230
